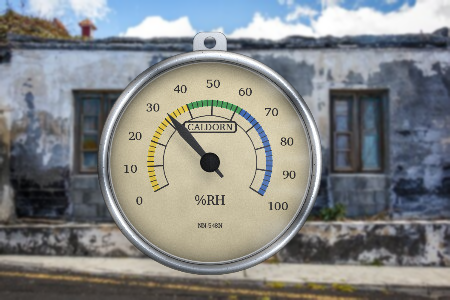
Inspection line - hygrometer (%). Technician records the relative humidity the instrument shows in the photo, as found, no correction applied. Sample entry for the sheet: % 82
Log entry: % 32
